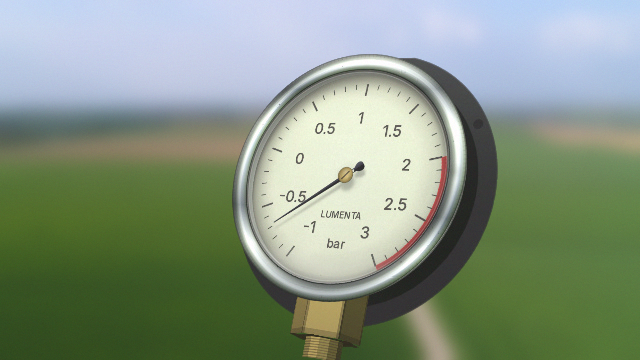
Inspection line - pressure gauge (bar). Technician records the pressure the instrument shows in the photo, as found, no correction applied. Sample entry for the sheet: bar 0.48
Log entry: bar -0.7
